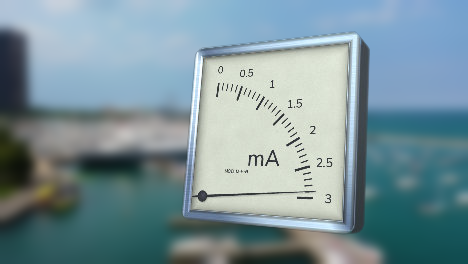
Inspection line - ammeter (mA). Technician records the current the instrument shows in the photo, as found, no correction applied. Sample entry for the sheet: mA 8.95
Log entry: mA 2.9
